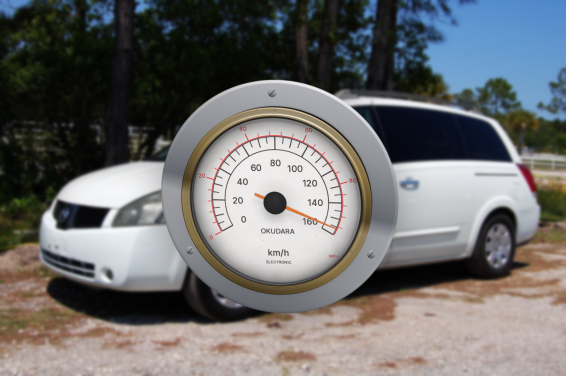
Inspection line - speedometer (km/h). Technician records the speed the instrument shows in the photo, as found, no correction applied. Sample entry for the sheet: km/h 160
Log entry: km/h 155
